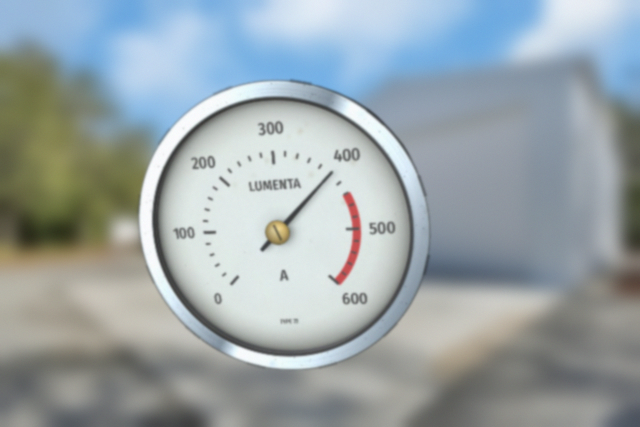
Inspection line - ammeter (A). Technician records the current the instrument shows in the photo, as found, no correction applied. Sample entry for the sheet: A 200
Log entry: A 400
